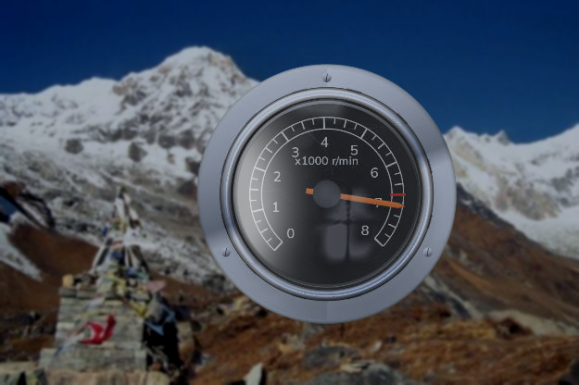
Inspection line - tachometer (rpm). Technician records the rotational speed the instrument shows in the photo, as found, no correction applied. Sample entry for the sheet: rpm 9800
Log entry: rpm 7000
